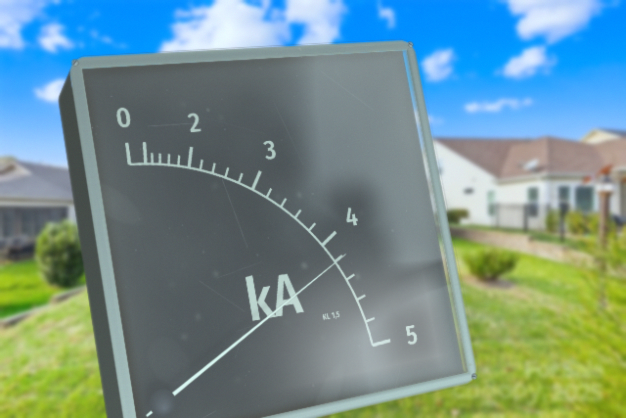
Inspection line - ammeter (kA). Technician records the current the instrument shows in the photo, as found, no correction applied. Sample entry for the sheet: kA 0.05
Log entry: kA 4.2
